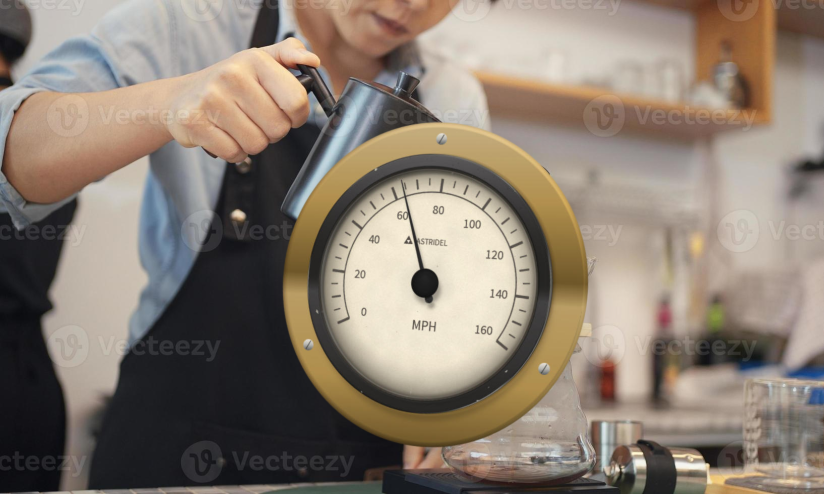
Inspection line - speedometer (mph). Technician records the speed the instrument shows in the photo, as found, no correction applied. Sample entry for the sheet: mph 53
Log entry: mph 65
